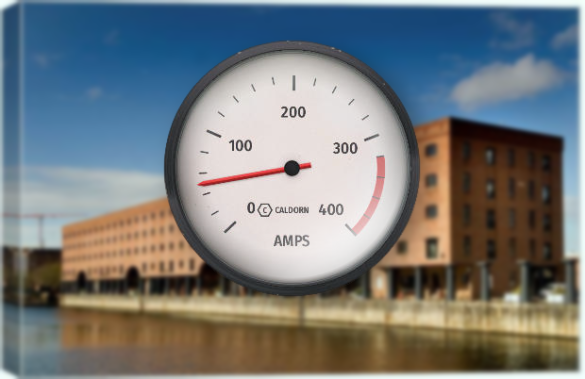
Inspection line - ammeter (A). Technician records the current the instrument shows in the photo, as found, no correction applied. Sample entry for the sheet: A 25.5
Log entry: A 50
